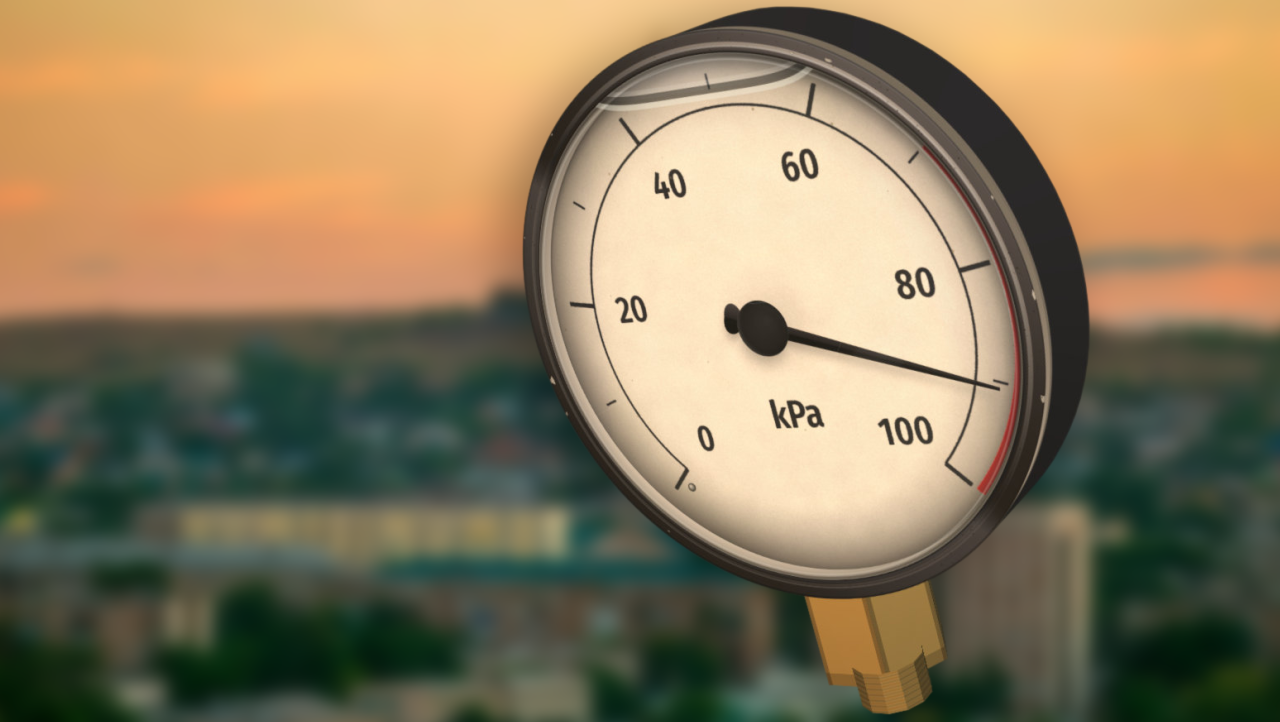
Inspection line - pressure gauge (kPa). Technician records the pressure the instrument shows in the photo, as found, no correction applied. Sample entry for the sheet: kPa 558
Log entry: kPa 90
